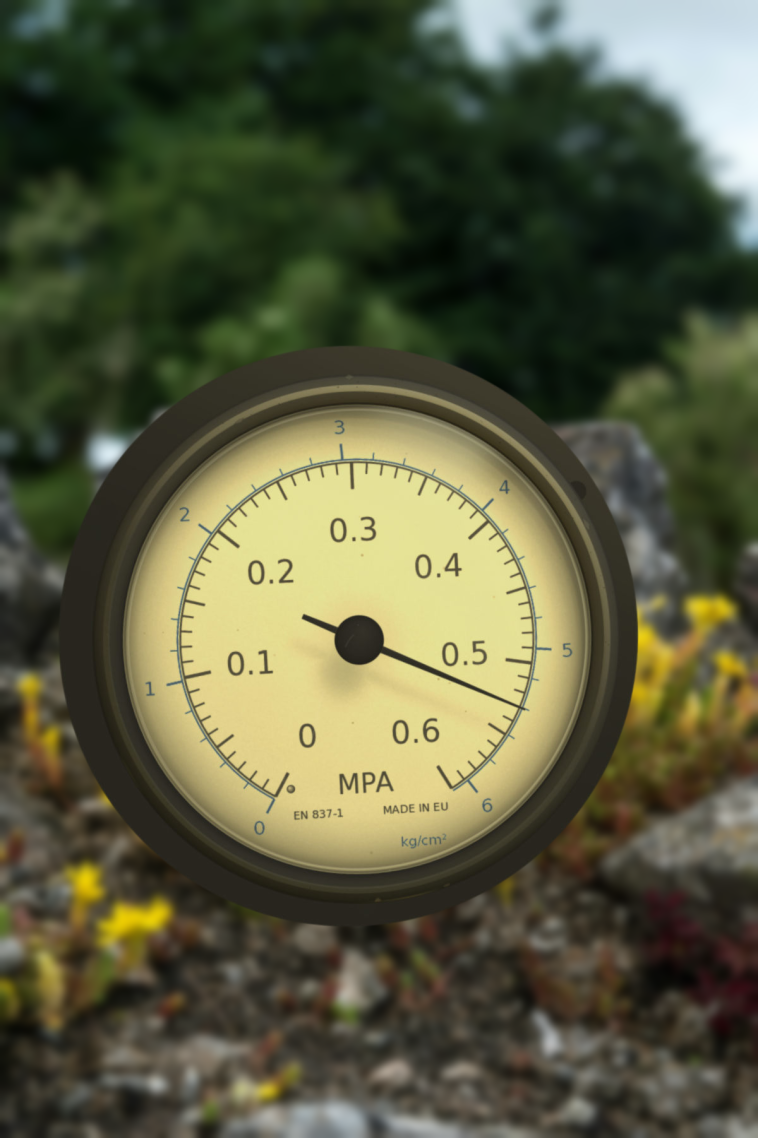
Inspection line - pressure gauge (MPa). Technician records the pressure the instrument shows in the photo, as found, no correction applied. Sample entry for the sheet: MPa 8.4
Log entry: MPa 0.53
